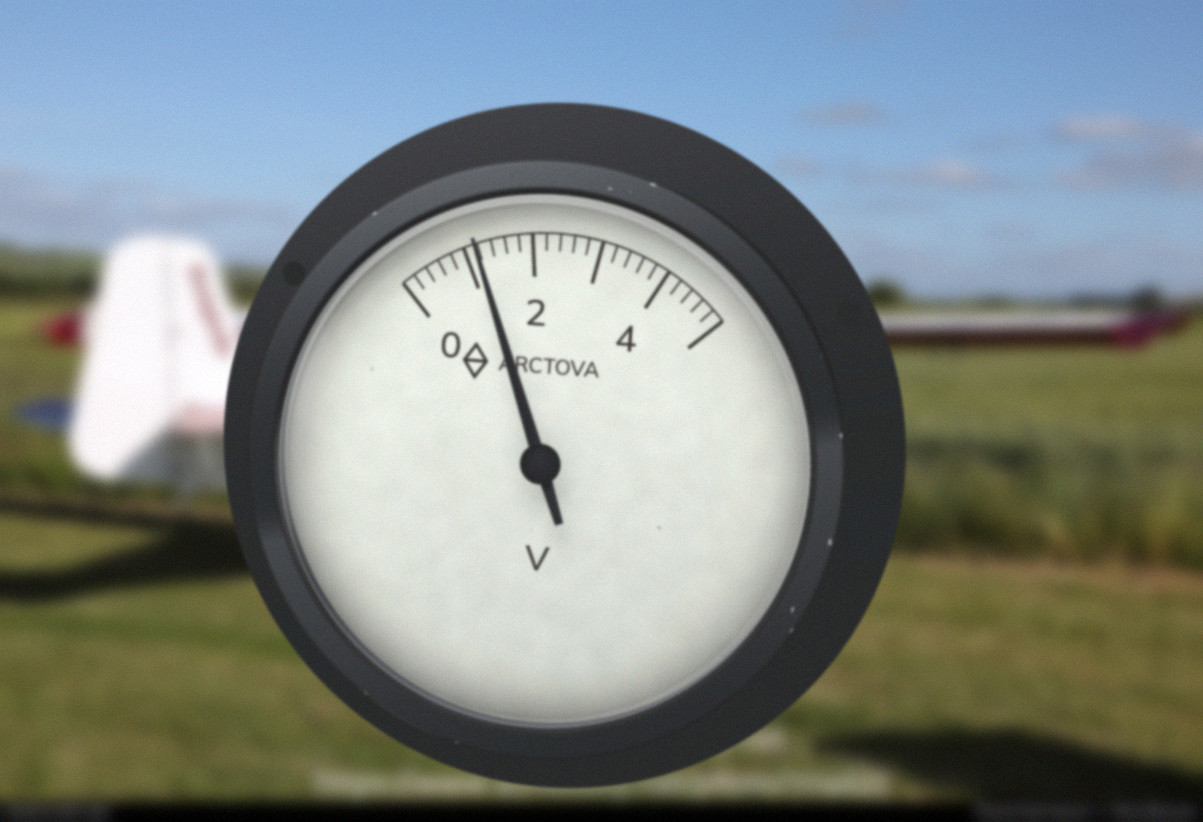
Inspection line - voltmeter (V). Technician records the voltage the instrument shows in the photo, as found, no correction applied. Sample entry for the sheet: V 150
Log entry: V 1.2
